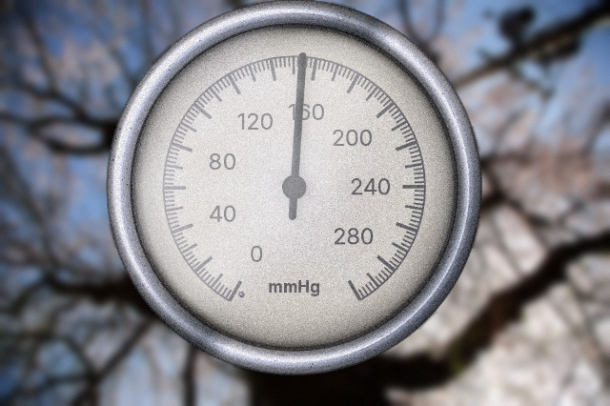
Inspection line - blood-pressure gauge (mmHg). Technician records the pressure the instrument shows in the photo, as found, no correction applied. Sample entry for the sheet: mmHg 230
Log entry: mmHg 154
